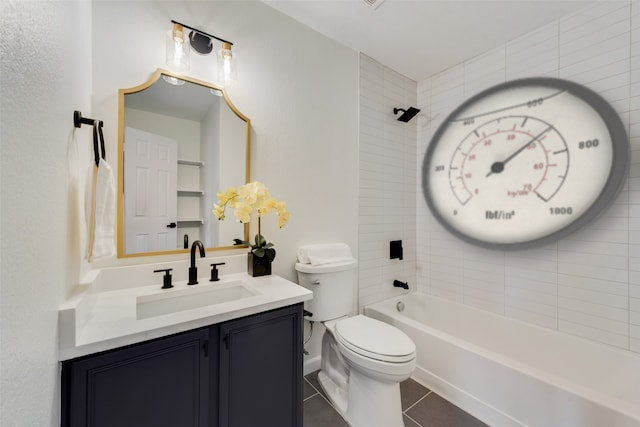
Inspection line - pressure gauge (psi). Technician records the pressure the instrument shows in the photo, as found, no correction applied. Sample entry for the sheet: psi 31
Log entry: psi 700
